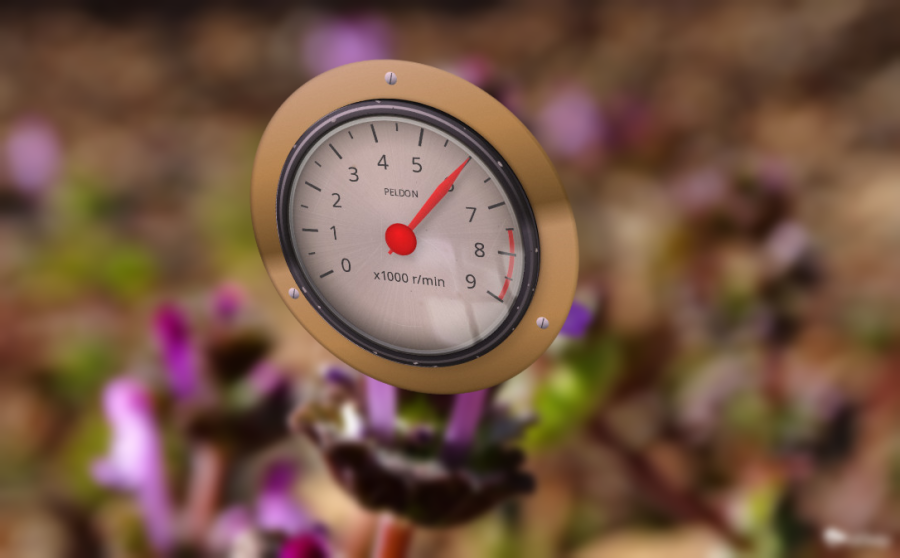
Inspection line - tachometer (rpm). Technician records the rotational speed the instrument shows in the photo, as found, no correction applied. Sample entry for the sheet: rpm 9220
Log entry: rpm 6000
